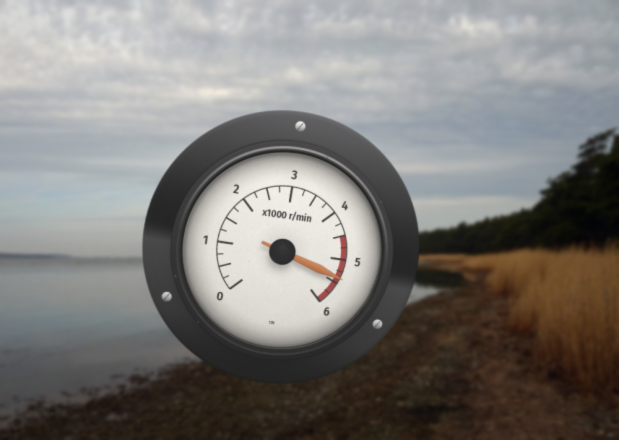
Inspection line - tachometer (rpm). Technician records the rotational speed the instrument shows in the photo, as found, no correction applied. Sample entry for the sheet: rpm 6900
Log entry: rpm 5375
